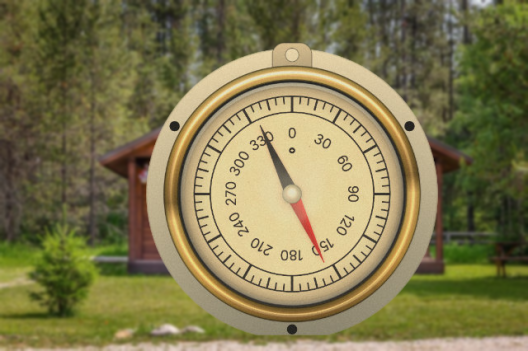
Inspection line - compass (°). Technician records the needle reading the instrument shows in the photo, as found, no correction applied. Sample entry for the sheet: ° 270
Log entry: ° 155
